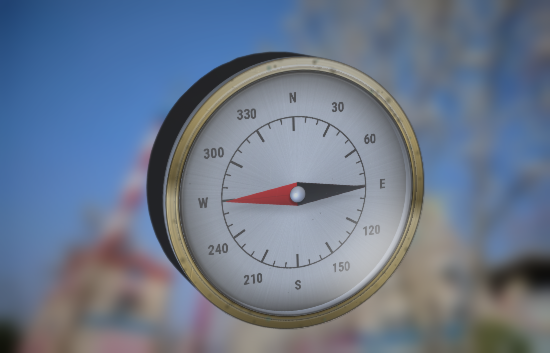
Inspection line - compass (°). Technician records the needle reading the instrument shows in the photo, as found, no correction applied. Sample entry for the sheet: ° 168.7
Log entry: ° 270
